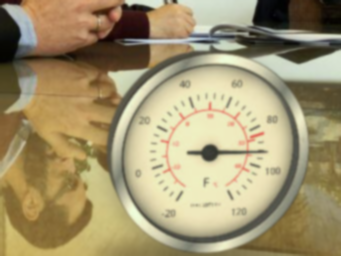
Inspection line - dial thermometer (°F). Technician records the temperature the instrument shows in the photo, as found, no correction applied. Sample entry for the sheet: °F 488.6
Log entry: °F 92
